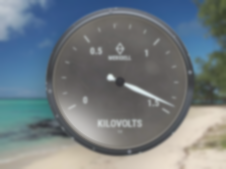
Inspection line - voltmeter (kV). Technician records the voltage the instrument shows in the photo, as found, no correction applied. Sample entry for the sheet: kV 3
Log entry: kV 1.45
